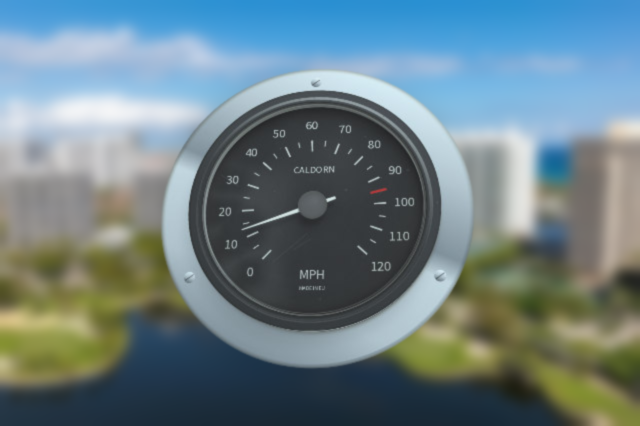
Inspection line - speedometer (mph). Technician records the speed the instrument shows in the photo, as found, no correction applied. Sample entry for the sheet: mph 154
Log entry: mph 12.5
